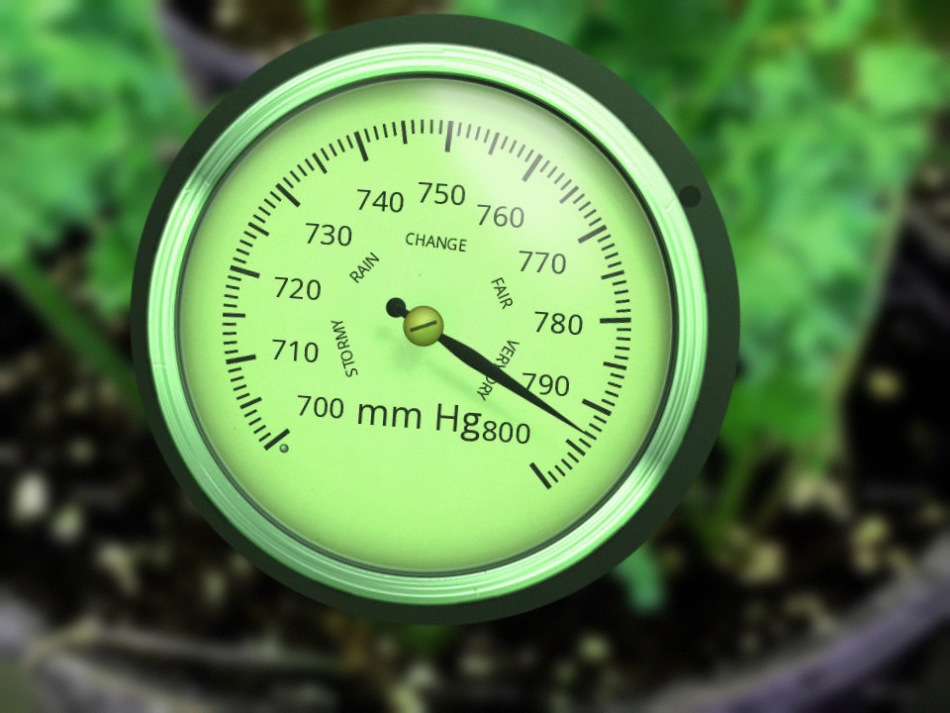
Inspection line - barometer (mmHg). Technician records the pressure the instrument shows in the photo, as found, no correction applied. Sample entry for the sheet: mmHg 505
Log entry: mmHg 793
